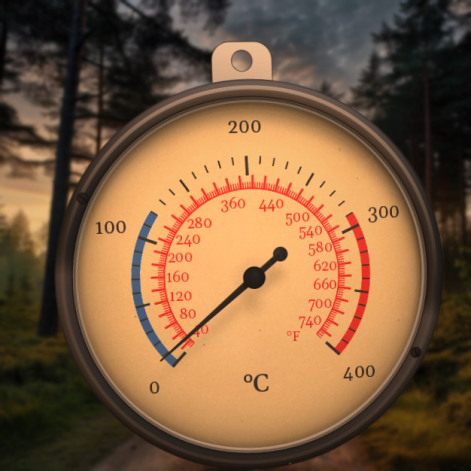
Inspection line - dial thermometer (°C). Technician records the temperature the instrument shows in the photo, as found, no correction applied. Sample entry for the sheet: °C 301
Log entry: °C 10
